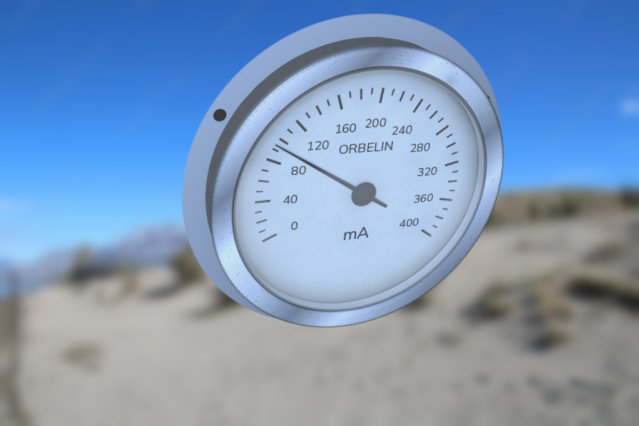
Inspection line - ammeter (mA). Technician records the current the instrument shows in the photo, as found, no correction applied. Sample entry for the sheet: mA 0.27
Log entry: mA 95
